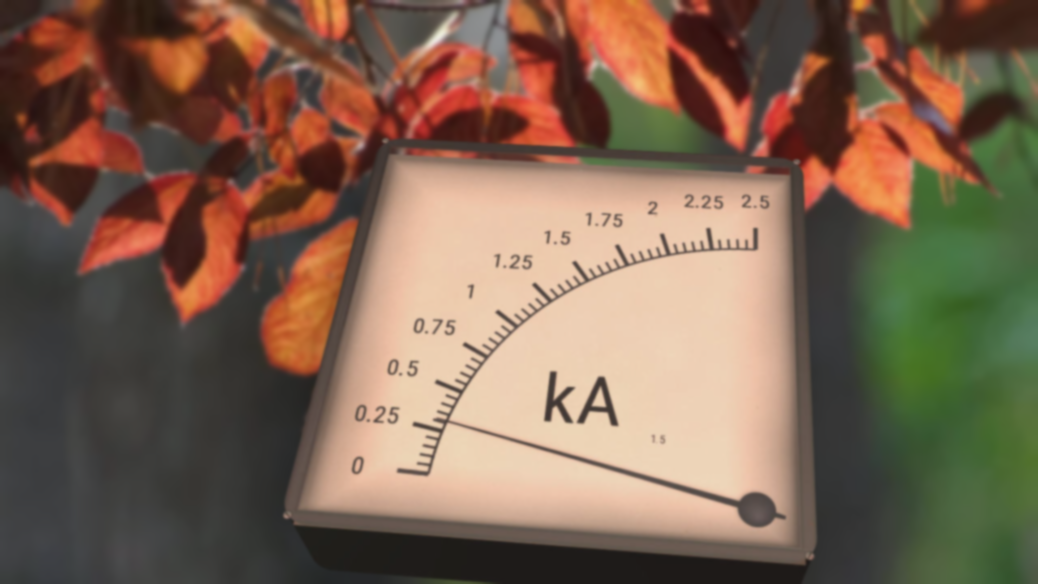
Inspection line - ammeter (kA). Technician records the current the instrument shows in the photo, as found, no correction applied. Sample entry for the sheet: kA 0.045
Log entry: kA 0.3
